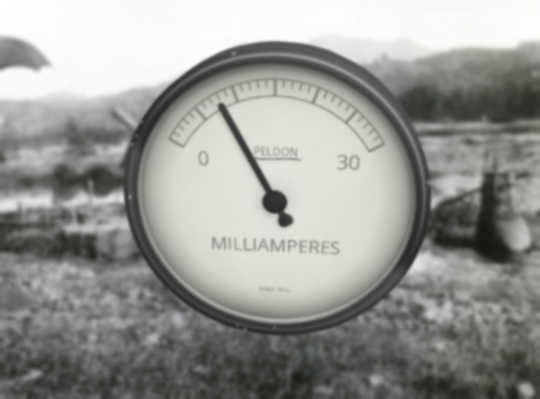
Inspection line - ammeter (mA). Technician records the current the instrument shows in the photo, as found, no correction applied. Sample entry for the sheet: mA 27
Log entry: mA 8
